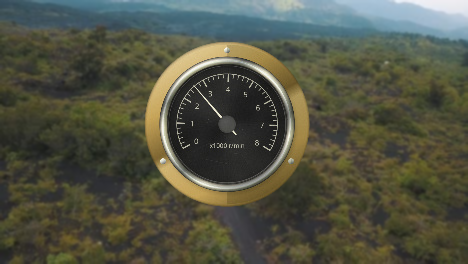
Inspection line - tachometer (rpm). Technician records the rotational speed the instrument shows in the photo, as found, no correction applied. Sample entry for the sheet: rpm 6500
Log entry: rpm 2600
